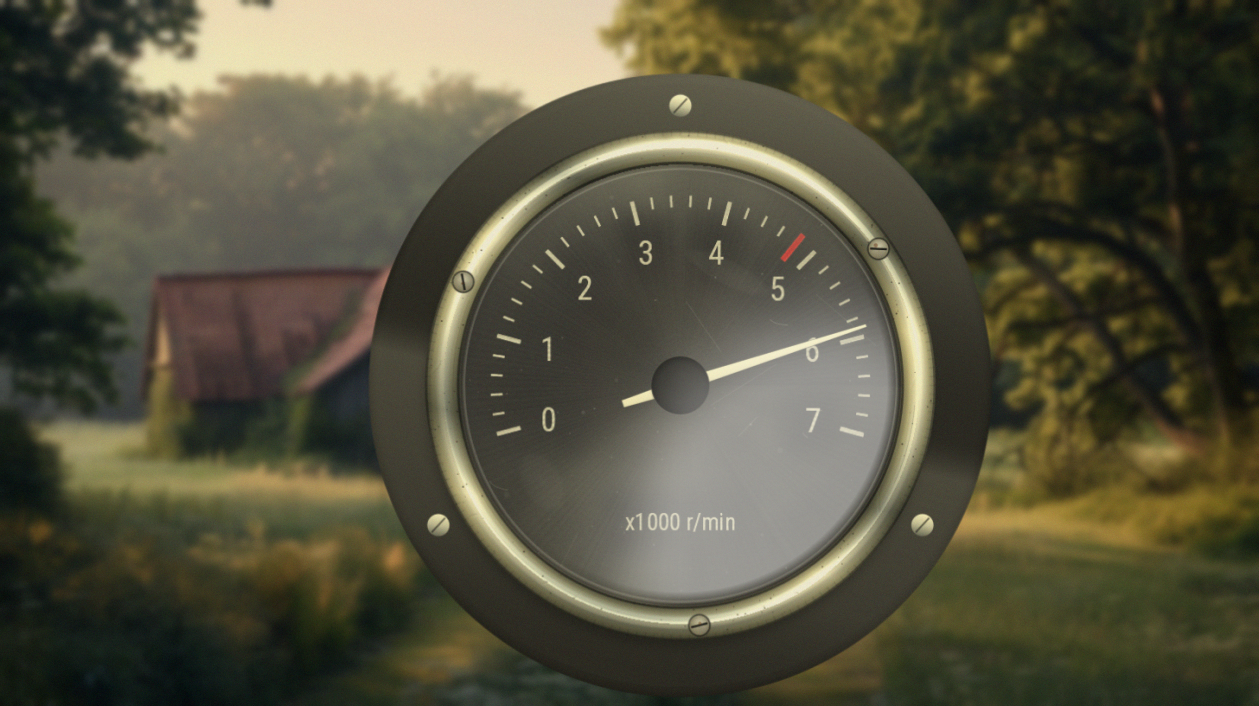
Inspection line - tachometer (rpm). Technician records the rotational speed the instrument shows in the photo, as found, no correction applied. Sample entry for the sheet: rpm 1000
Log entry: rpm 5900
